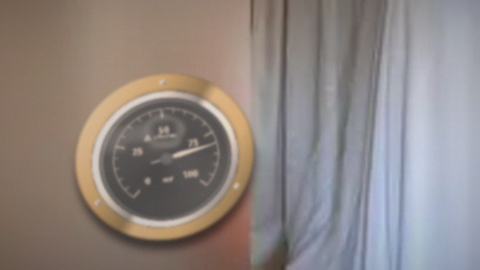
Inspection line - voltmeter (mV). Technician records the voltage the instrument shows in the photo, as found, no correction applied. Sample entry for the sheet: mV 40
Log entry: mV 80
